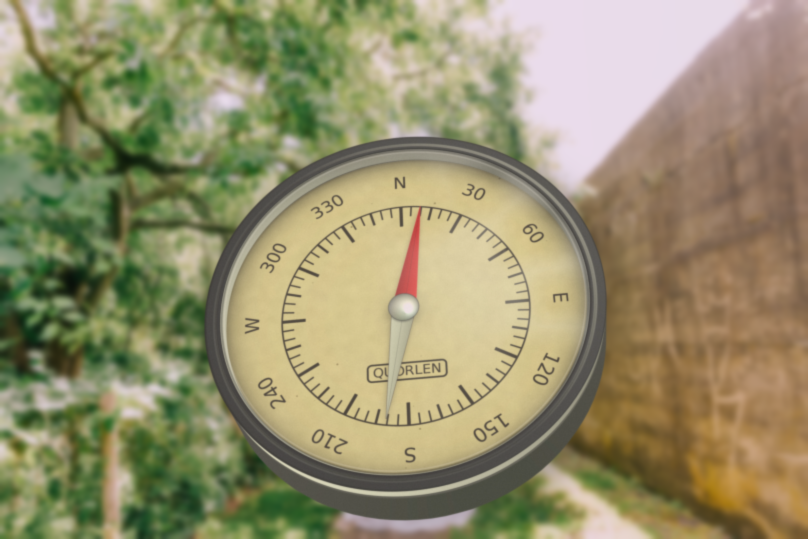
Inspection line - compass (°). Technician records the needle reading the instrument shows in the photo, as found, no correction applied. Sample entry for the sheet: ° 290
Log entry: ° 10
